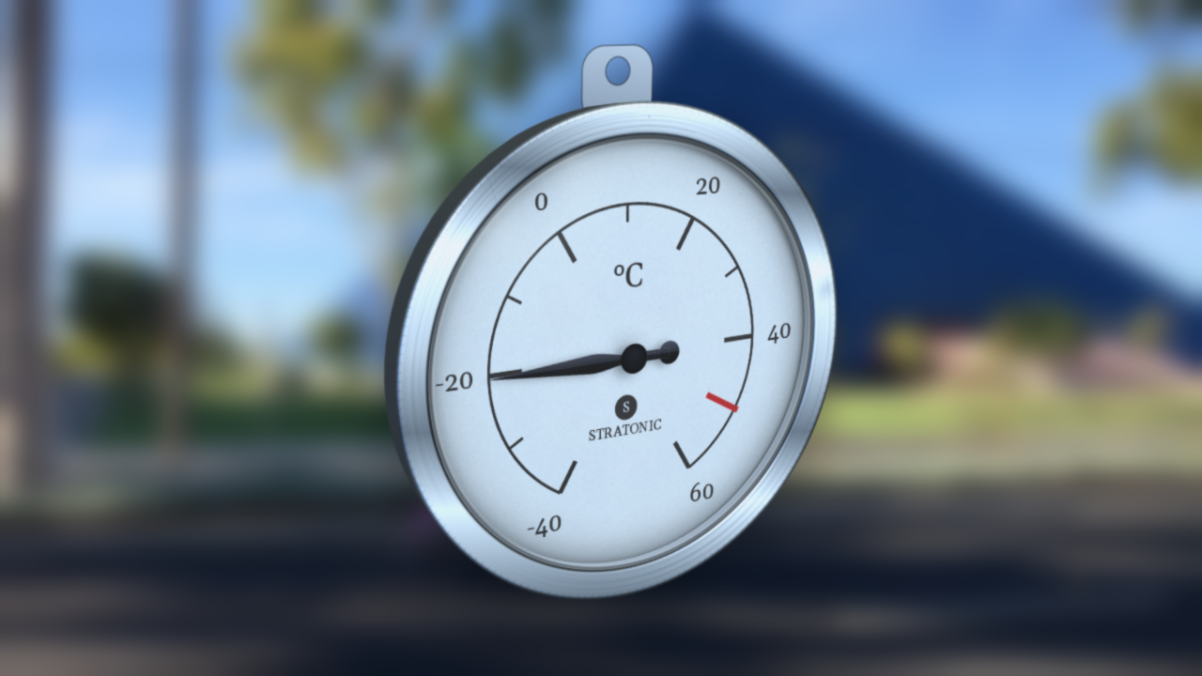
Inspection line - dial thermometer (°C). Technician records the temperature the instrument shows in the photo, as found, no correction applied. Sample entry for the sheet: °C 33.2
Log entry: °C -20
